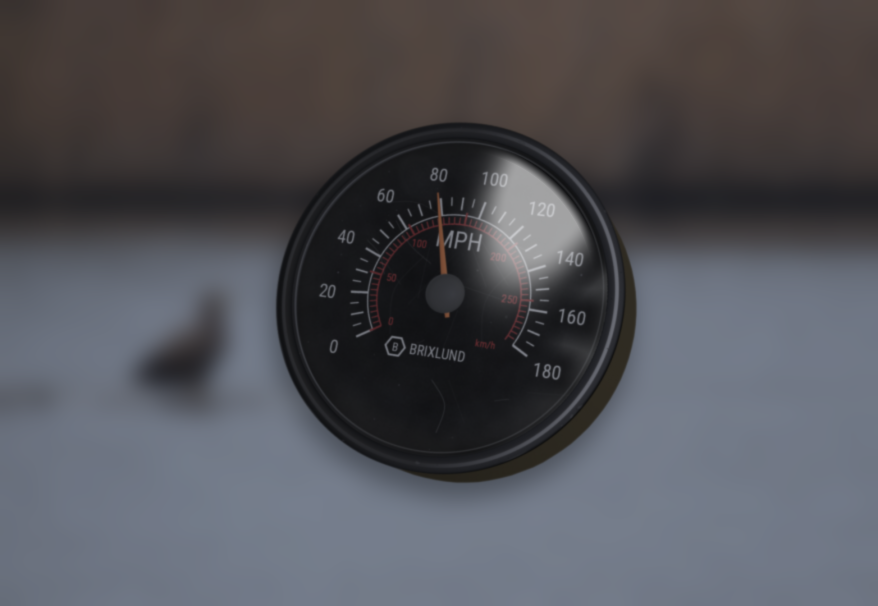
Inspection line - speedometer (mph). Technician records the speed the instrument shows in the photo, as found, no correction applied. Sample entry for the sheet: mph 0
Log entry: mph 80
